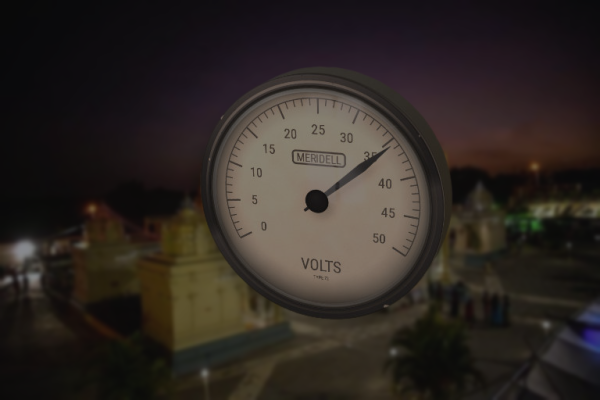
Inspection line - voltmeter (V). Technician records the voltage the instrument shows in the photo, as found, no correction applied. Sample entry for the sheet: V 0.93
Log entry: V 35.5
